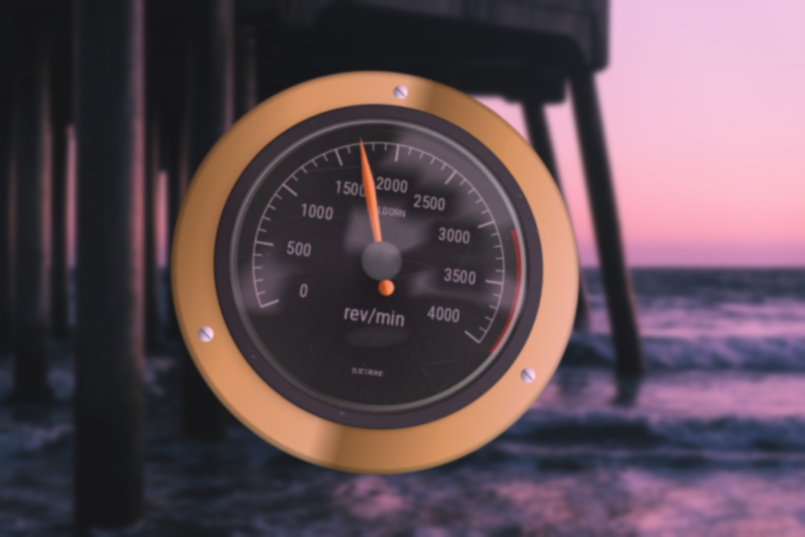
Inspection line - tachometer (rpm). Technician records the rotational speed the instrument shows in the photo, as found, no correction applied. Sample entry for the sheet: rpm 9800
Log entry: rpm 1700
